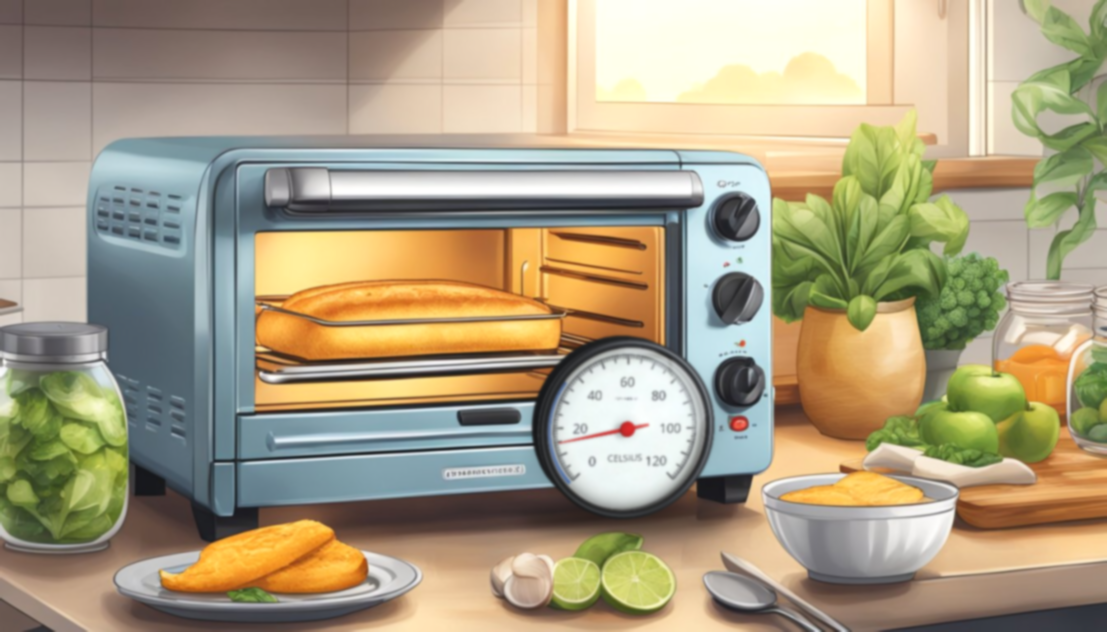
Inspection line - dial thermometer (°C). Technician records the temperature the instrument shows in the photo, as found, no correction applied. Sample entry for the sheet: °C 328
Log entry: °C 15
